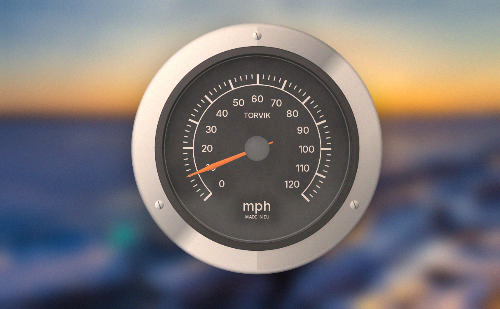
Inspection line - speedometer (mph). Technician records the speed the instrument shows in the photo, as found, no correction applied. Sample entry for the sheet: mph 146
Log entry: mph 10
